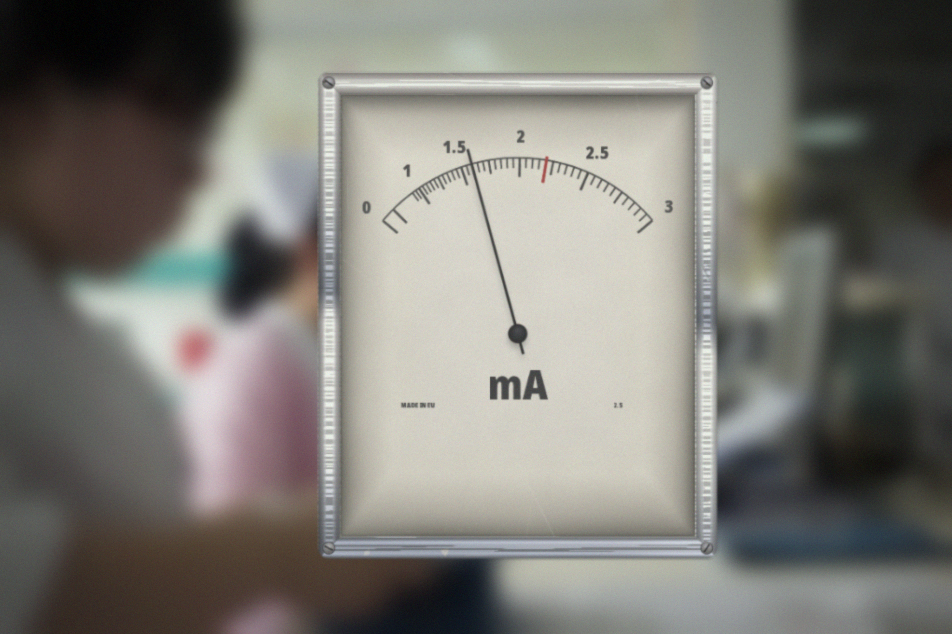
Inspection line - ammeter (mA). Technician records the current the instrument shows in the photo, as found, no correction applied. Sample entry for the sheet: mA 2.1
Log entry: mA 1.6
